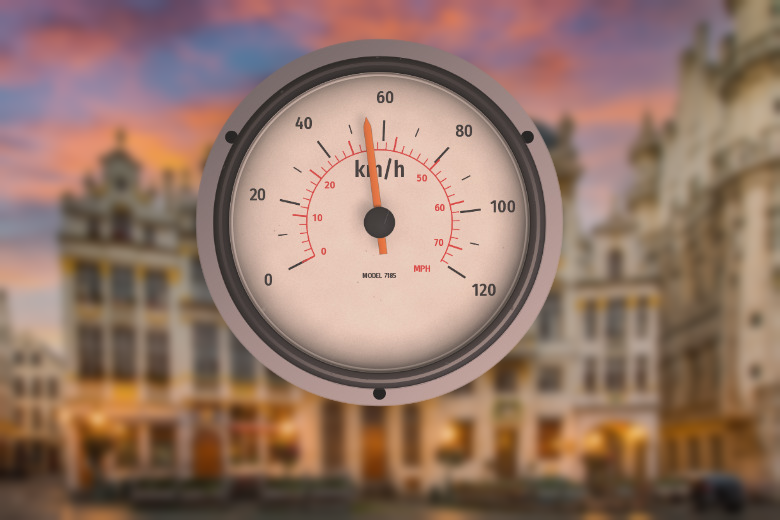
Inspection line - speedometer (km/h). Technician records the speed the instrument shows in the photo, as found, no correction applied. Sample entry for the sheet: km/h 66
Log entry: km/h 55
